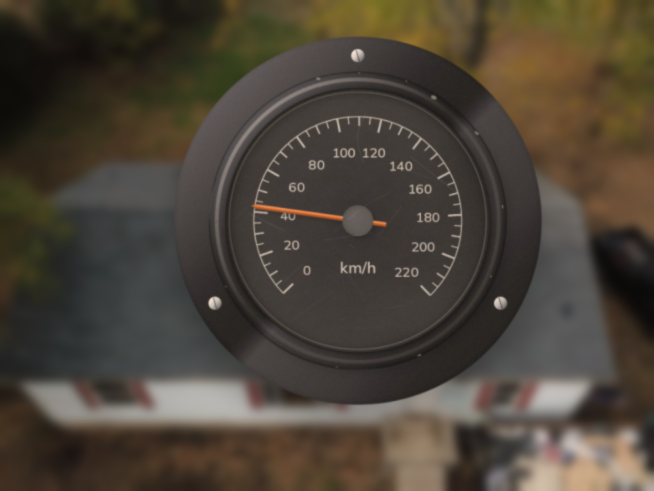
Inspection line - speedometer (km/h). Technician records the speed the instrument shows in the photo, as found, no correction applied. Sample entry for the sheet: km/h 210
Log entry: km/h 42.5
